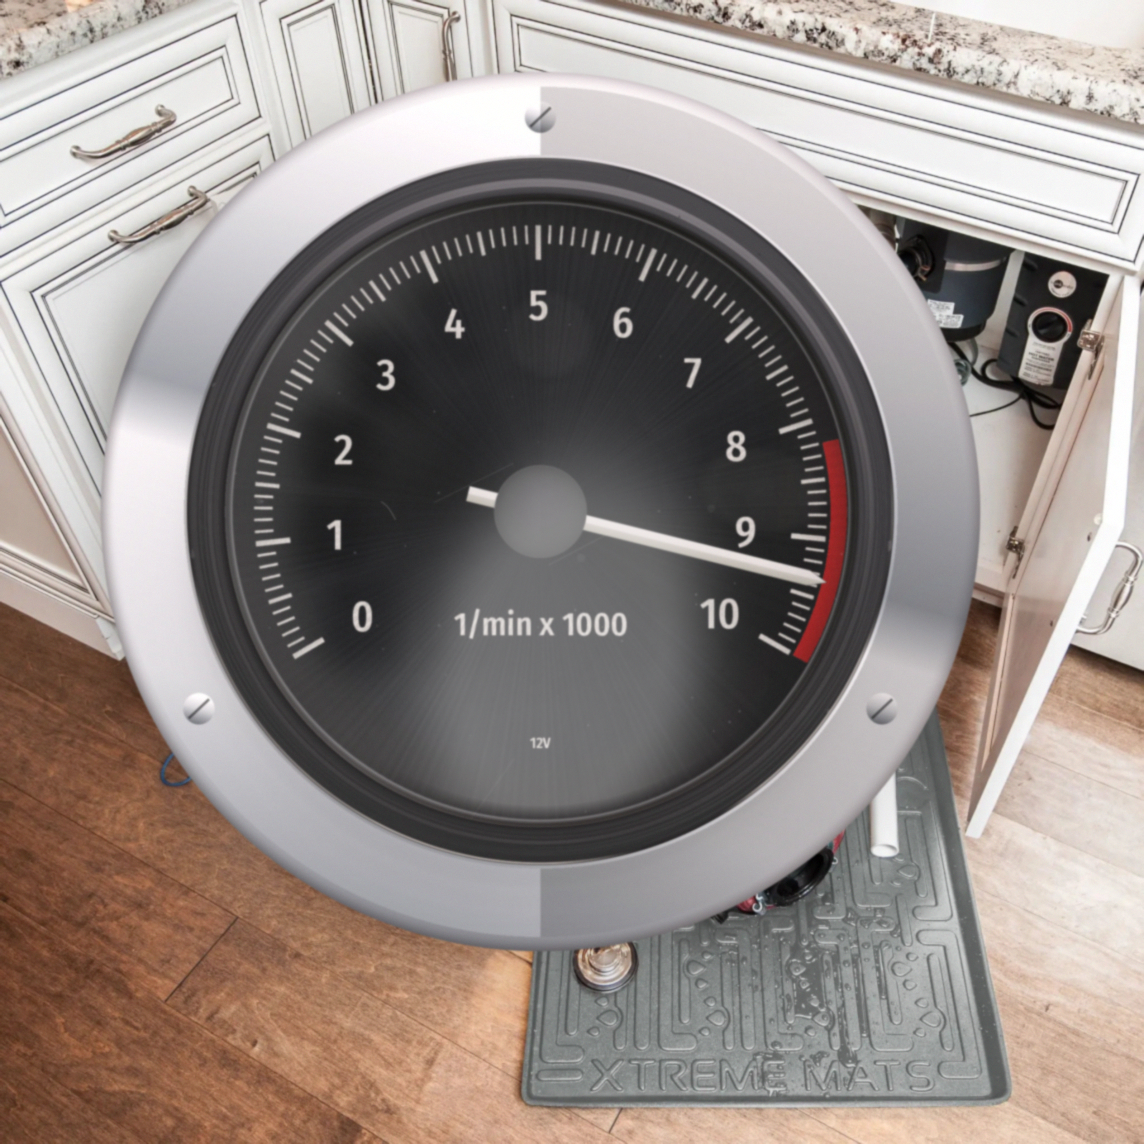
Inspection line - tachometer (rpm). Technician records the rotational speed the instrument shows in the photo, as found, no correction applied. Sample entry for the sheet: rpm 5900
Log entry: rpm 9350
